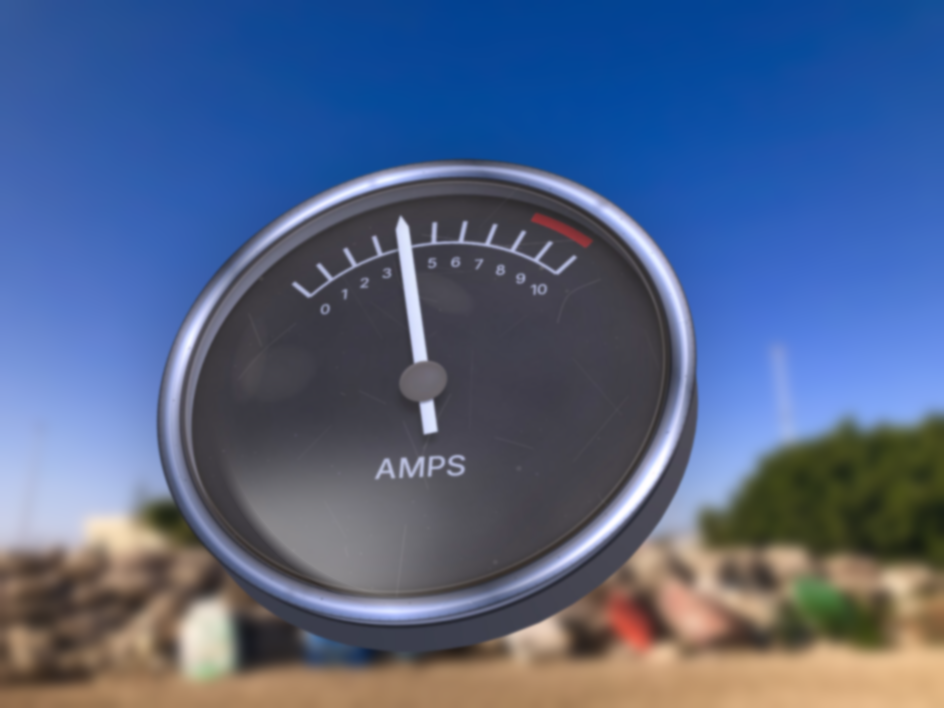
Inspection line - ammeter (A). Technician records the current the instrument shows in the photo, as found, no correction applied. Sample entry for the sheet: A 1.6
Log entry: A 4
